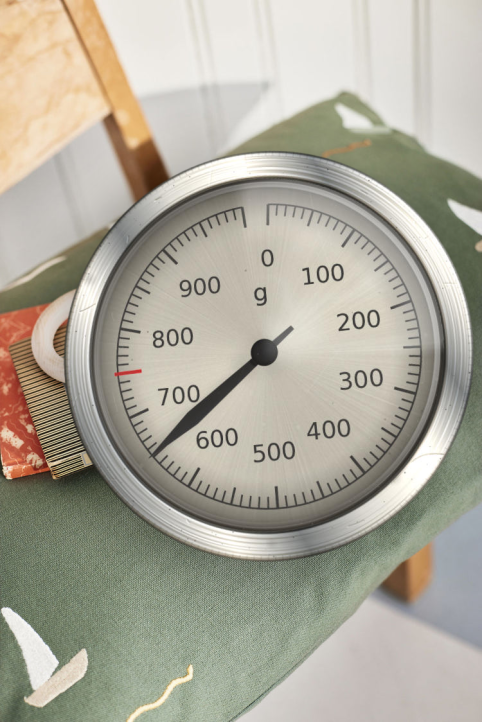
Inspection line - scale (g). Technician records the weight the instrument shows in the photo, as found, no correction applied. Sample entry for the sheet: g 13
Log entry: g 650
